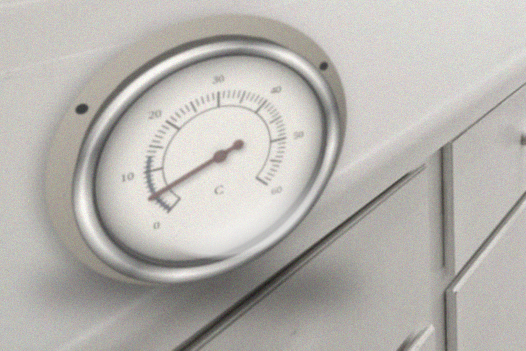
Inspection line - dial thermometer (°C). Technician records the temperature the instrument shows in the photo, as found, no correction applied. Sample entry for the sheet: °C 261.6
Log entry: °C 5
